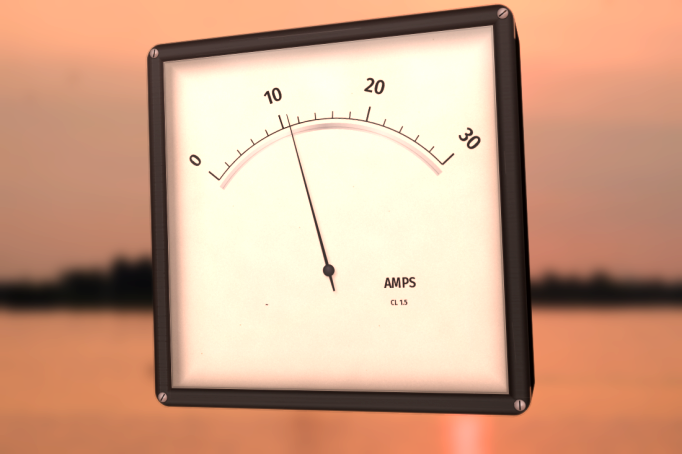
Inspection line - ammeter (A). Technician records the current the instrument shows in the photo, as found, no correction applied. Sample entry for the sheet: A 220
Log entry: A 11
